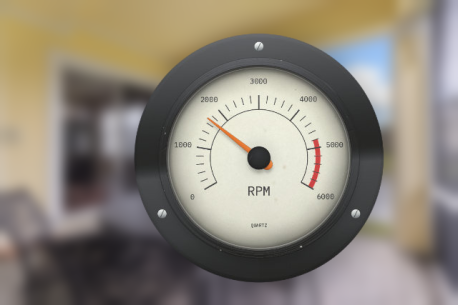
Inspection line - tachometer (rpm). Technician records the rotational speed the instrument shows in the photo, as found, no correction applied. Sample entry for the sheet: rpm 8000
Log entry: rpm 1700
